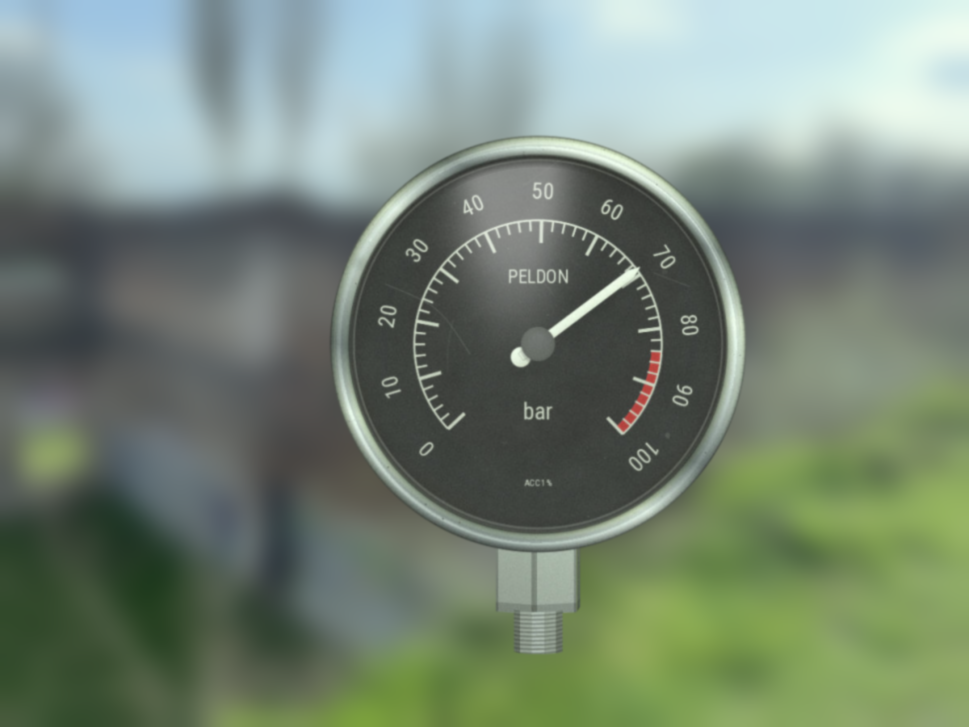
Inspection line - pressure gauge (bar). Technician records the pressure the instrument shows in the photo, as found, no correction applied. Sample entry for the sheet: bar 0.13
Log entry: bar 69
